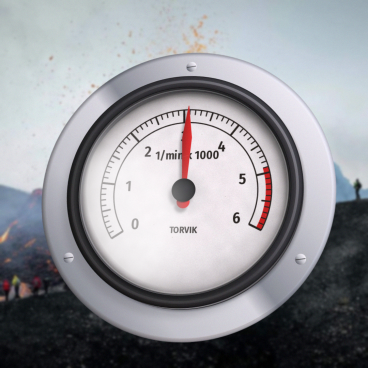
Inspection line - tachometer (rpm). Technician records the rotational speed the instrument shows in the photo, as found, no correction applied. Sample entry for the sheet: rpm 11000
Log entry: rpm 3100
